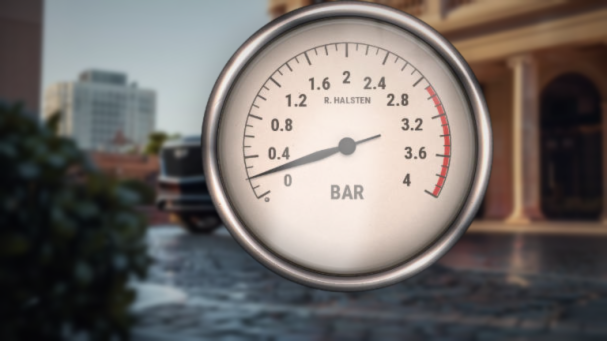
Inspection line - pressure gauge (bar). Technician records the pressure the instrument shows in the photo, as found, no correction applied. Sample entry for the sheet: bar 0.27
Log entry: bar 0.2
